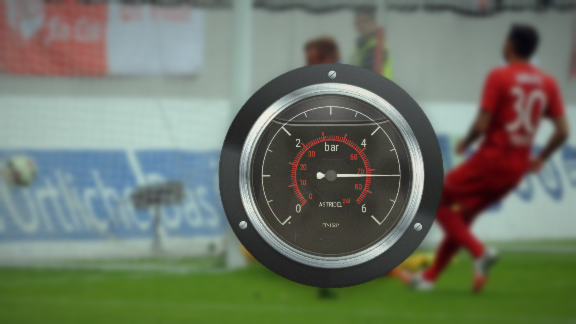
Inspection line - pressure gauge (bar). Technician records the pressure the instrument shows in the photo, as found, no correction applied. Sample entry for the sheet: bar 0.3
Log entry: bar 5
